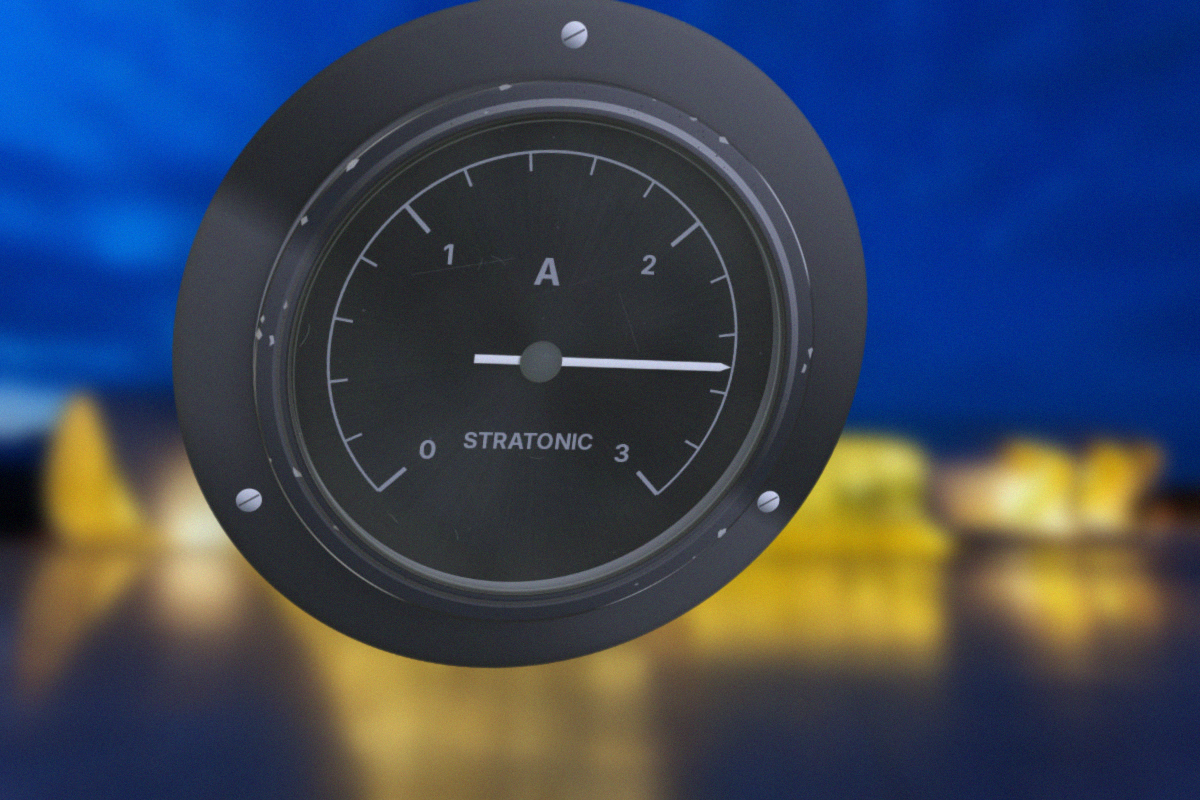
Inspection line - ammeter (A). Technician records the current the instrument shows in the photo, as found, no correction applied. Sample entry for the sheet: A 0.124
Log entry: A 2.5
